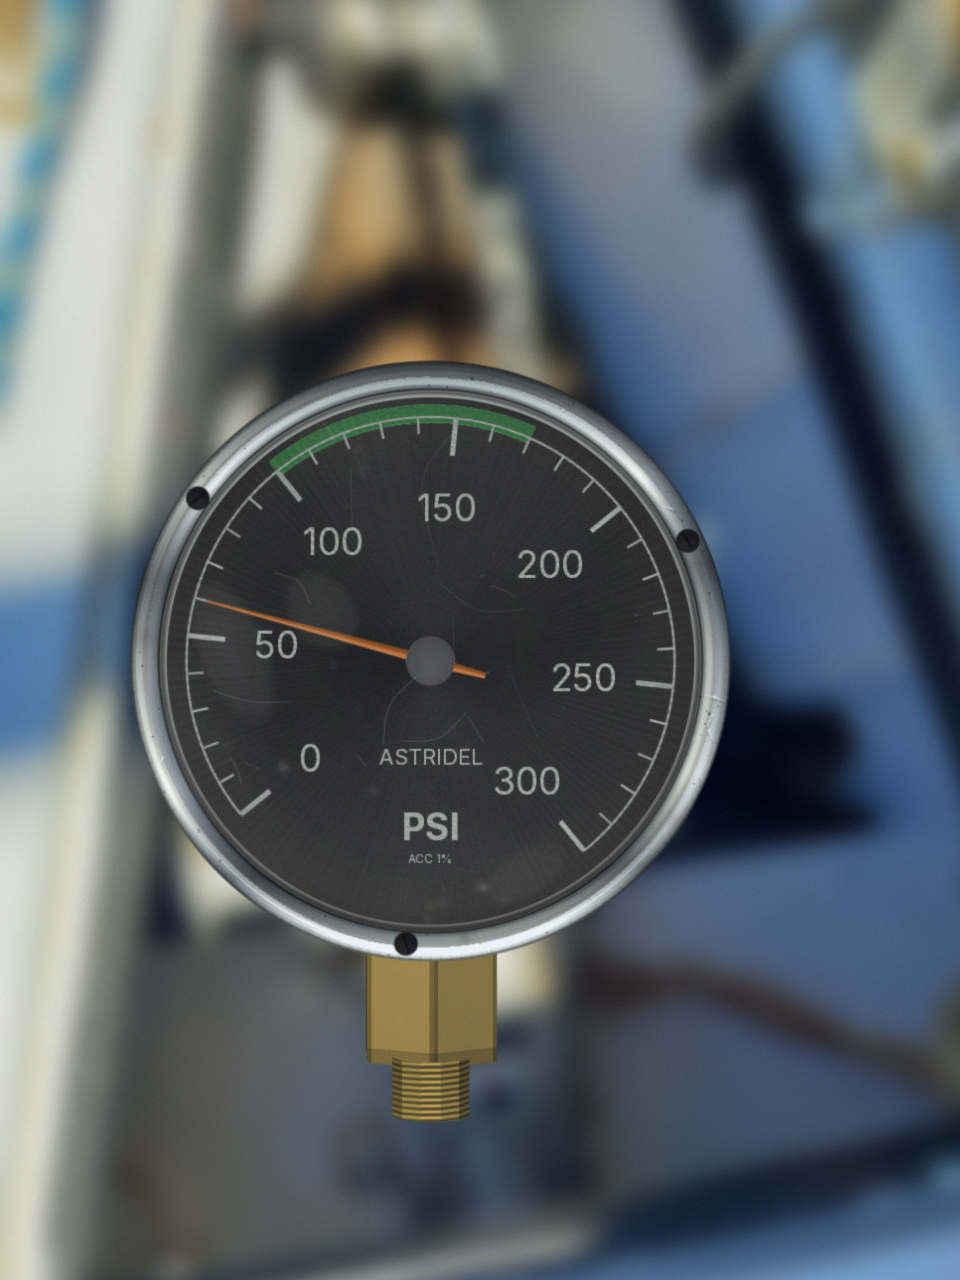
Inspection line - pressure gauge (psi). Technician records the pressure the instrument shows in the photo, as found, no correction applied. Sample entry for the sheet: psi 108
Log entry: psi 60
